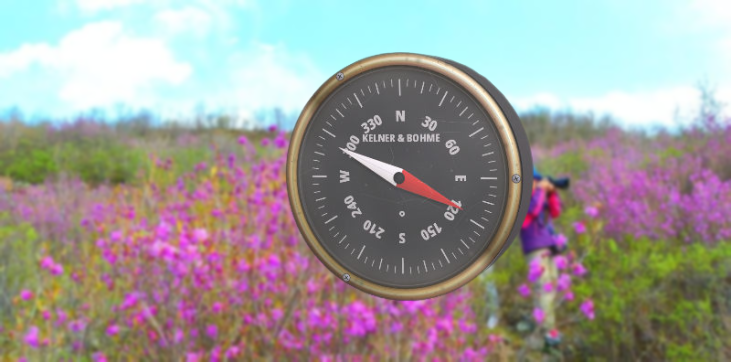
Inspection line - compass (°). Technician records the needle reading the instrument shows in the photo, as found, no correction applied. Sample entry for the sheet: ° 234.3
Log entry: ° 115
